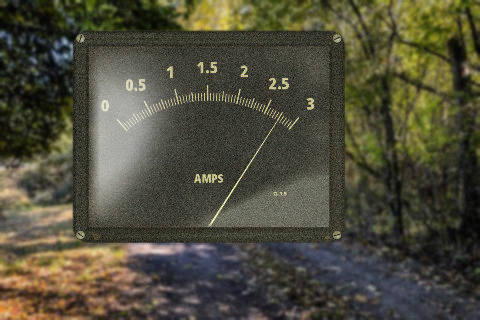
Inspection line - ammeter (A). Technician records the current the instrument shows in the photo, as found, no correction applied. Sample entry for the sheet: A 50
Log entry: A 2.75
